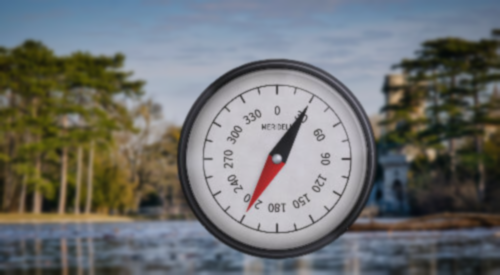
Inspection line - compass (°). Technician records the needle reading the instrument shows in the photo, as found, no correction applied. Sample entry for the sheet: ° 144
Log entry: ° 210
